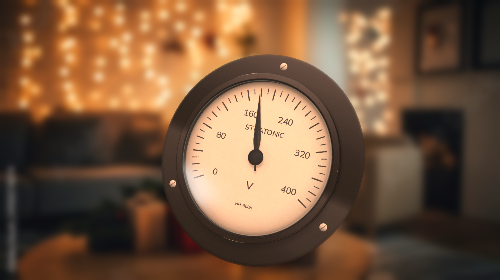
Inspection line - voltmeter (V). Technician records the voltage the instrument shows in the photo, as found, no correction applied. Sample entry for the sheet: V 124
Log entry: V 180
